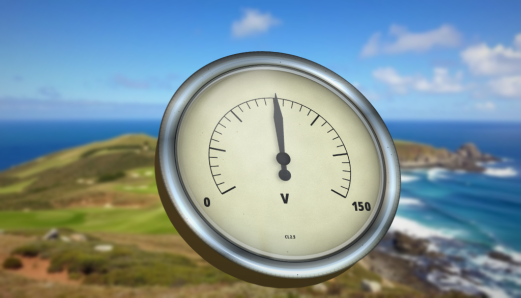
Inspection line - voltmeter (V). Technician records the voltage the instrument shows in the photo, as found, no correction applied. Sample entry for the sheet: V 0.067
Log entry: V 75
